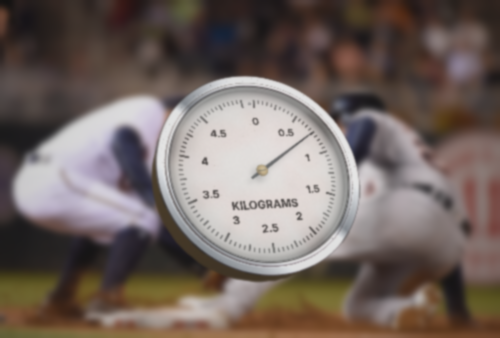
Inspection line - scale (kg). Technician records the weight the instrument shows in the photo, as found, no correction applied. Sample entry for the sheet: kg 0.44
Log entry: kg 0.75
